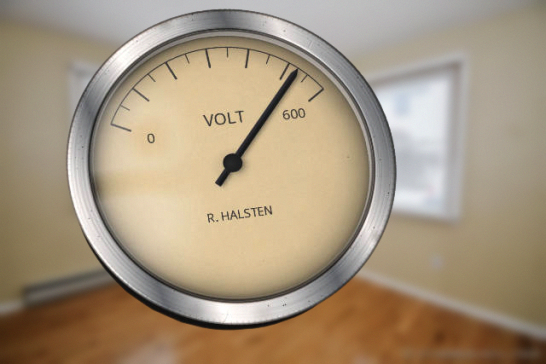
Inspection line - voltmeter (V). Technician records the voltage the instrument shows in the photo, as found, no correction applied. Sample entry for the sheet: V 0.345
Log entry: V 525
